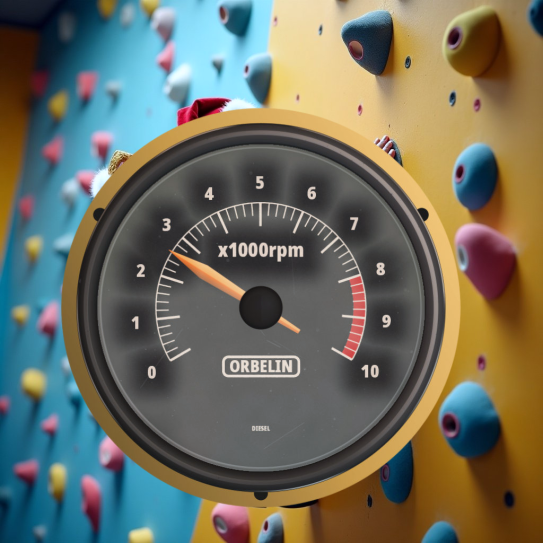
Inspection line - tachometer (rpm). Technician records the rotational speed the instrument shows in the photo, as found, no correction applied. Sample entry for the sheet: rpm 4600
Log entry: rpm 2600
